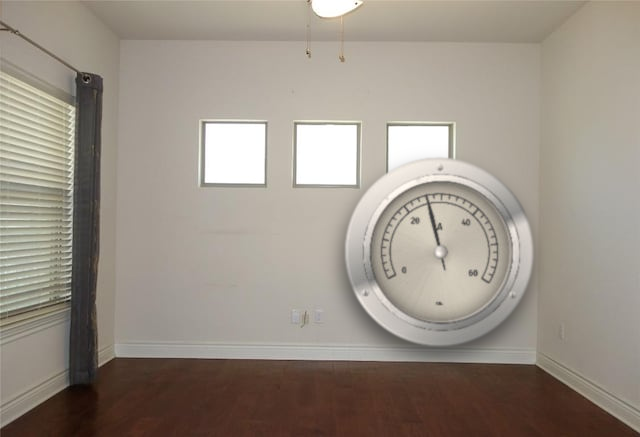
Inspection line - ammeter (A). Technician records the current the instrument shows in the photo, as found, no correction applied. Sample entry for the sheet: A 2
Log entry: A 26
